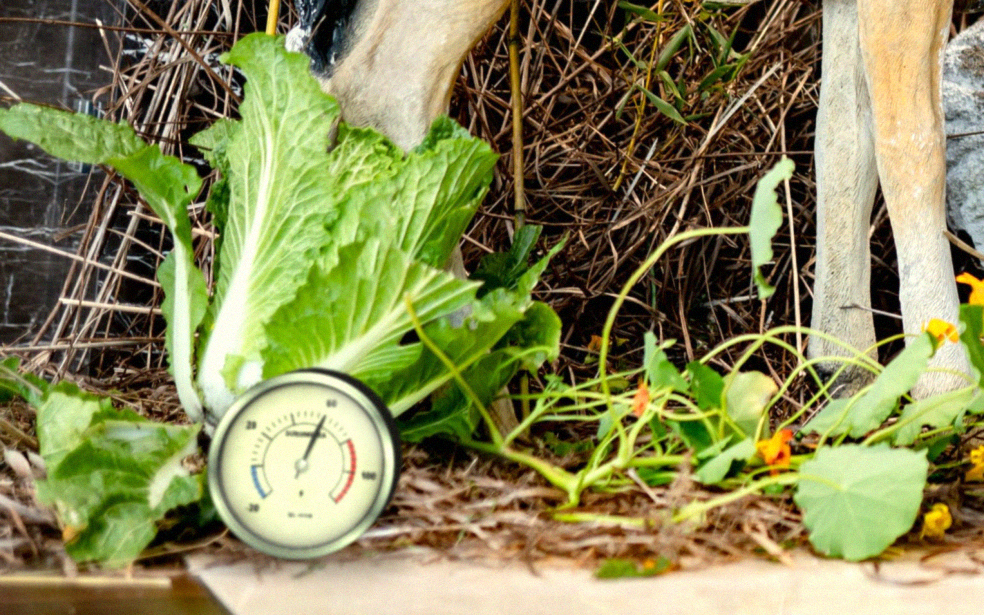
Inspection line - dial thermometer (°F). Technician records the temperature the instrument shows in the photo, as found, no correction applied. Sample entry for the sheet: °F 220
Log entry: °F 60
